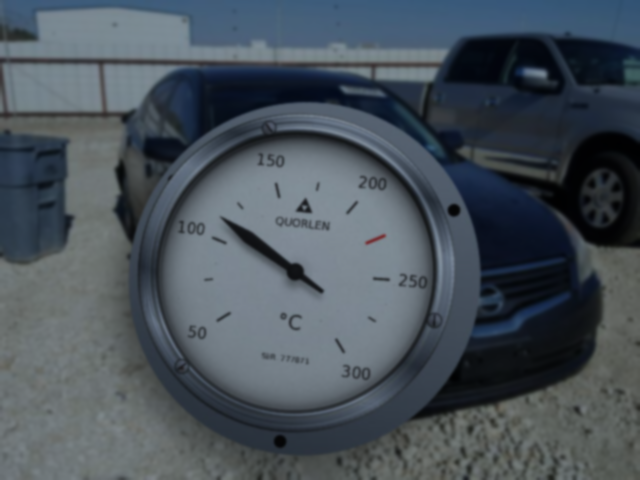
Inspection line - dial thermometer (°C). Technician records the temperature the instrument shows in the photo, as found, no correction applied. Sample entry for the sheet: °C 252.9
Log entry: °C 112.5
